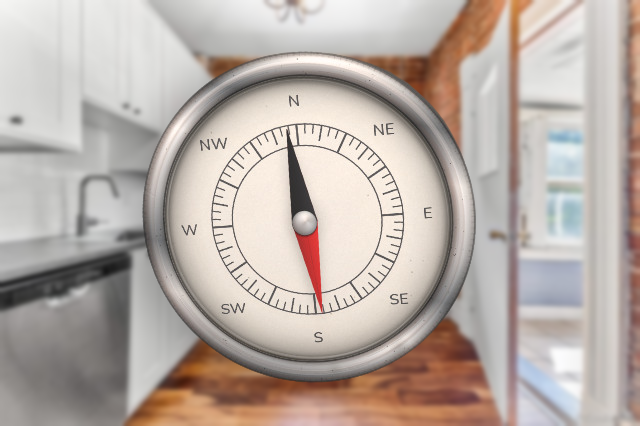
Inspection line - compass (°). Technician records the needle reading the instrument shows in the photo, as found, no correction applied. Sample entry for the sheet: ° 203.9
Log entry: ° 175
